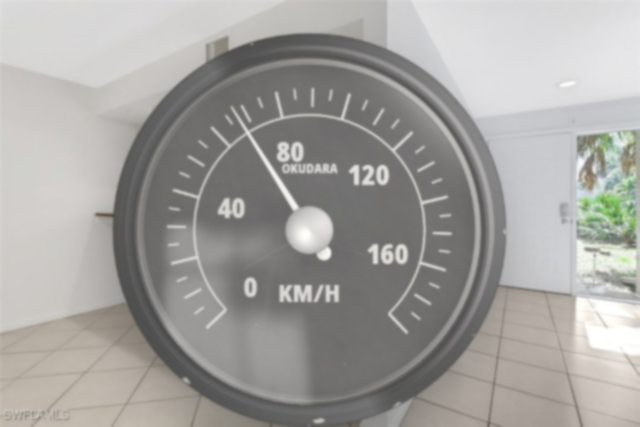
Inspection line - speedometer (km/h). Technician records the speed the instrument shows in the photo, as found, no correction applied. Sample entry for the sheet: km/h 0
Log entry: km/h 67.5
